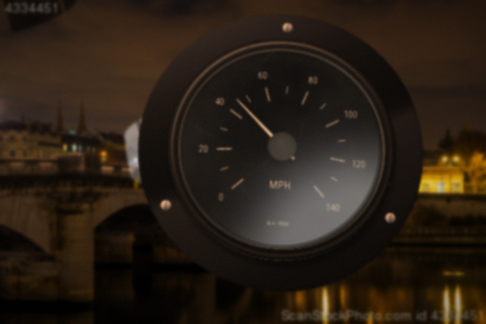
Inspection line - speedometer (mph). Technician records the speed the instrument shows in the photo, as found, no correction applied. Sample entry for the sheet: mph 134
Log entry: mph 45
